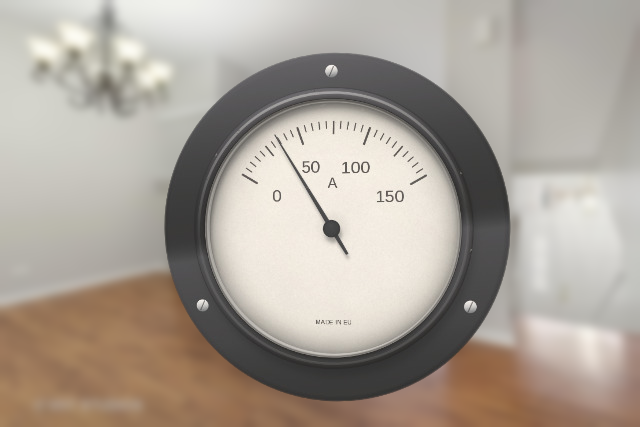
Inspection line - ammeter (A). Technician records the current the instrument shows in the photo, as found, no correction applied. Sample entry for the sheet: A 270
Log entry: A 35
